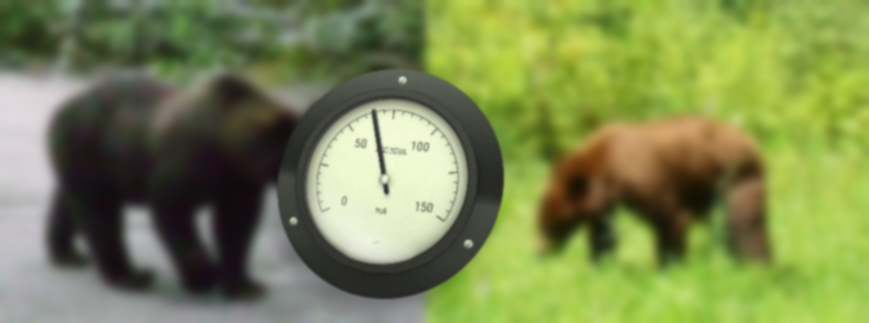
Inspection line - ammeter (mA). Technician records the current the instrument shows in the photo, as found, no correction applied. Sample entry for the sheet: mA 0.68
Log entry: mA 65
